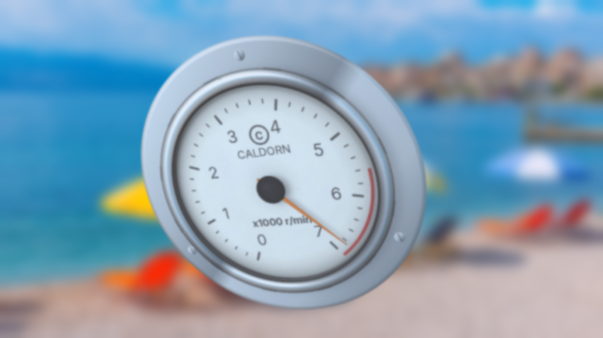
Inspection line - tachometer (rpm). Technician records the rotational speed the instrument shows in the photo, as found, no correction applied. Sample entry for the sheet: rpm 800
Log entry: rpm 6800
